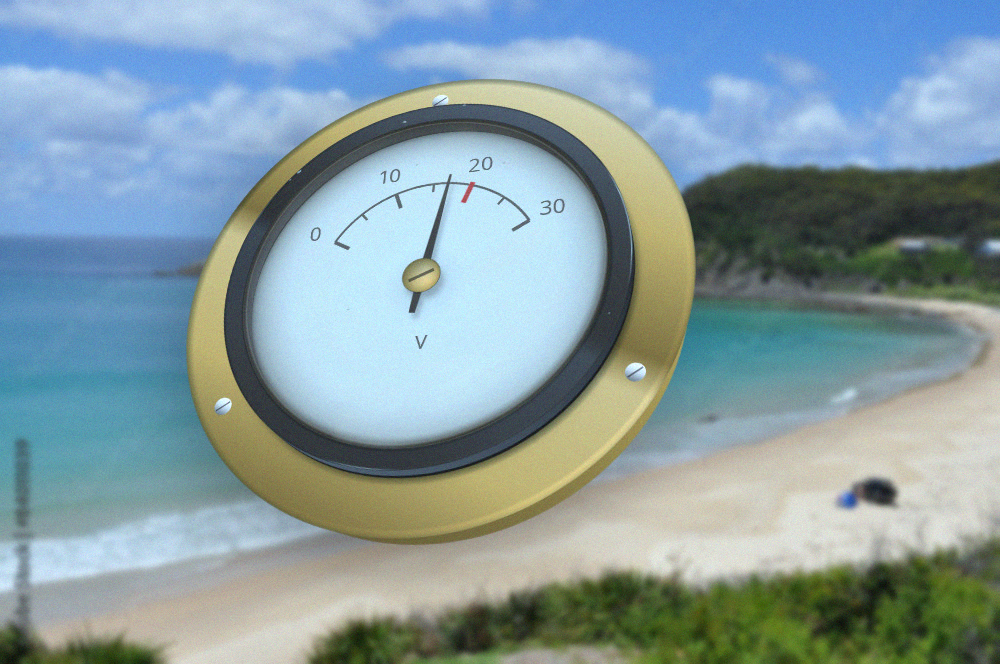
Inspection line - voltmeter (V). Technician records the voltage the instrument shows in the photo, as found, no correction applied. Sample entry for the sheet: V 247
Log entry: V 17.5
